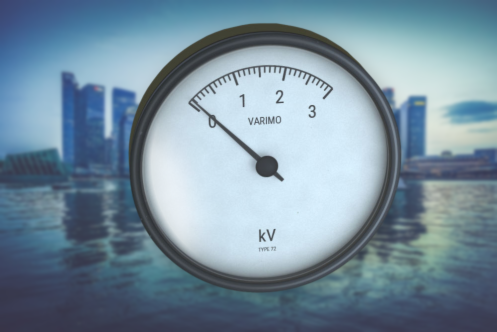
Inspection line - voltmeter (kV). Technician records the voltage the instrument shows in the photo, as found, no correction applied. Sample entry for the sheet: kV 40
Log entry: kV 0.1
